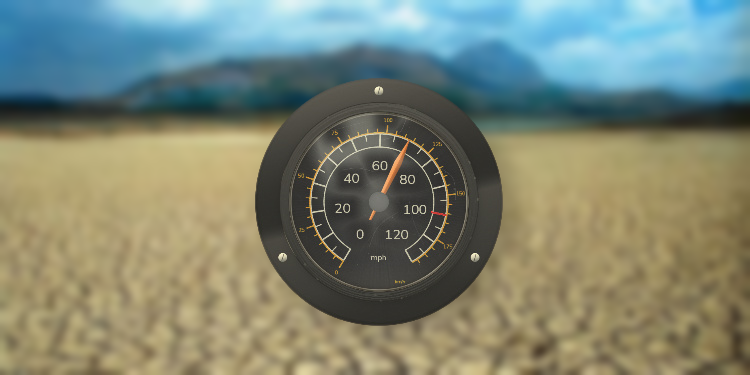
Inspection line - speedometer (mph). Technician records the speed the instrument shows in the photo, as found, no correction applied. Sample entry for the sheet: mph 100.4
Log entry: mph 70
